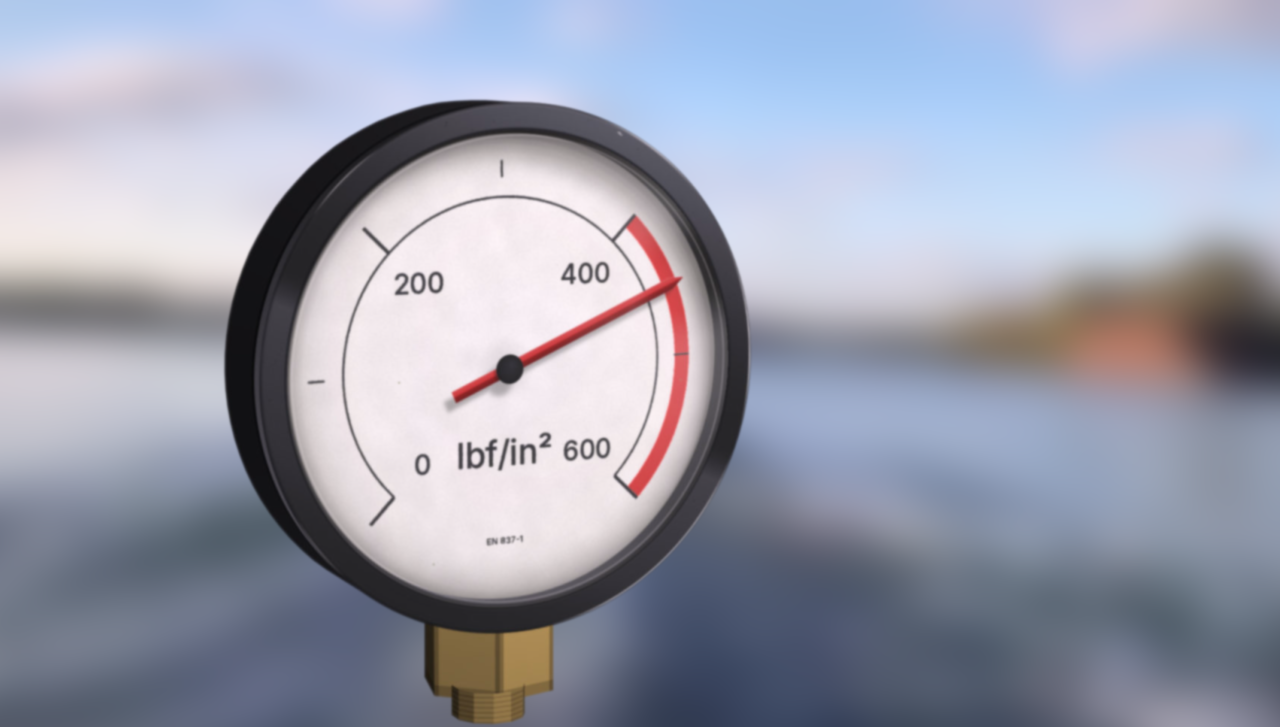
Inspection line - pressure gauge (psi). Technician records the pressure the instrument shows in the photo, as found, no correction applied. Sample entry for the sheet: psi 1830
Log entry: psi 450
